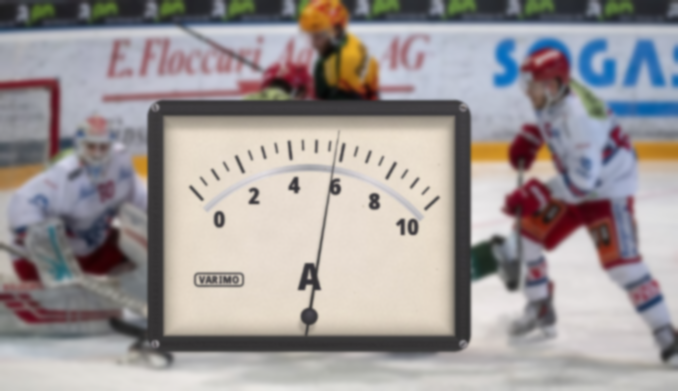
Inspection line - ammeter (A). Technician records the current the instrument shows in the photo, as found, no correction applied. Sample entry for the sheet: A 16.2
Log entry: A 5.75
